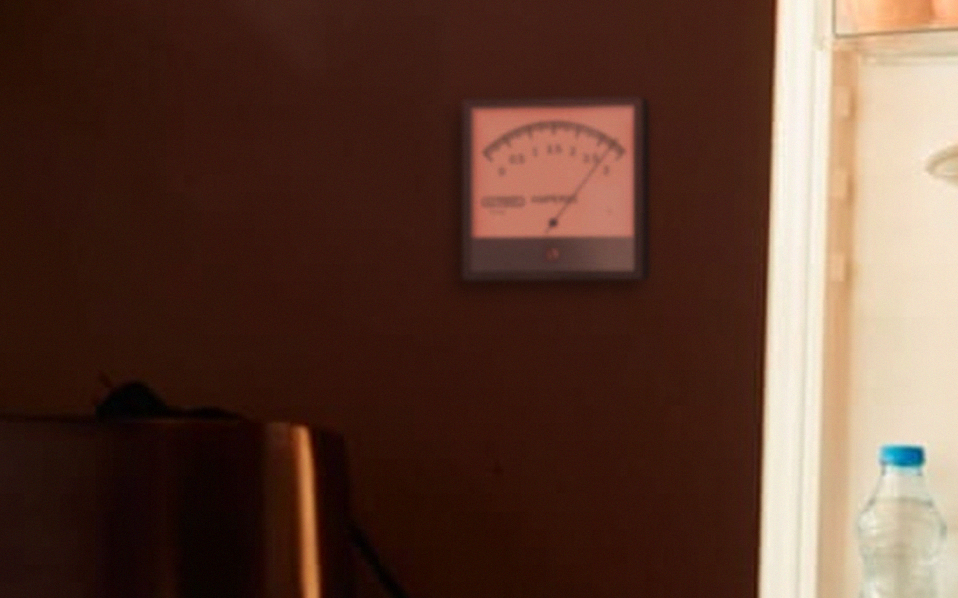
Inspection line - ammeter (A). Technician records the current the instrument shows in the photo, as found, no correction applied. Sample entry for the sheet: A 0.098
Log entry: A 2.75
